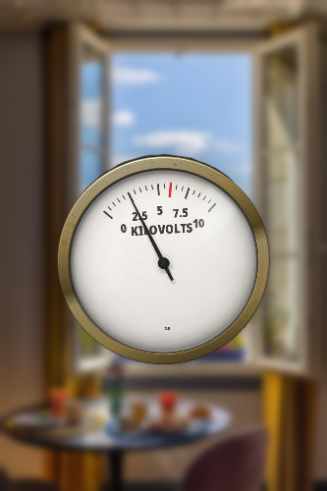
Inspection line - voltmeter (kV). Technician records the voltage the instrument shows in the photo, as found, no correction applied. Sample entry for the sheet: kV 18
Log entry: kV 2.5
